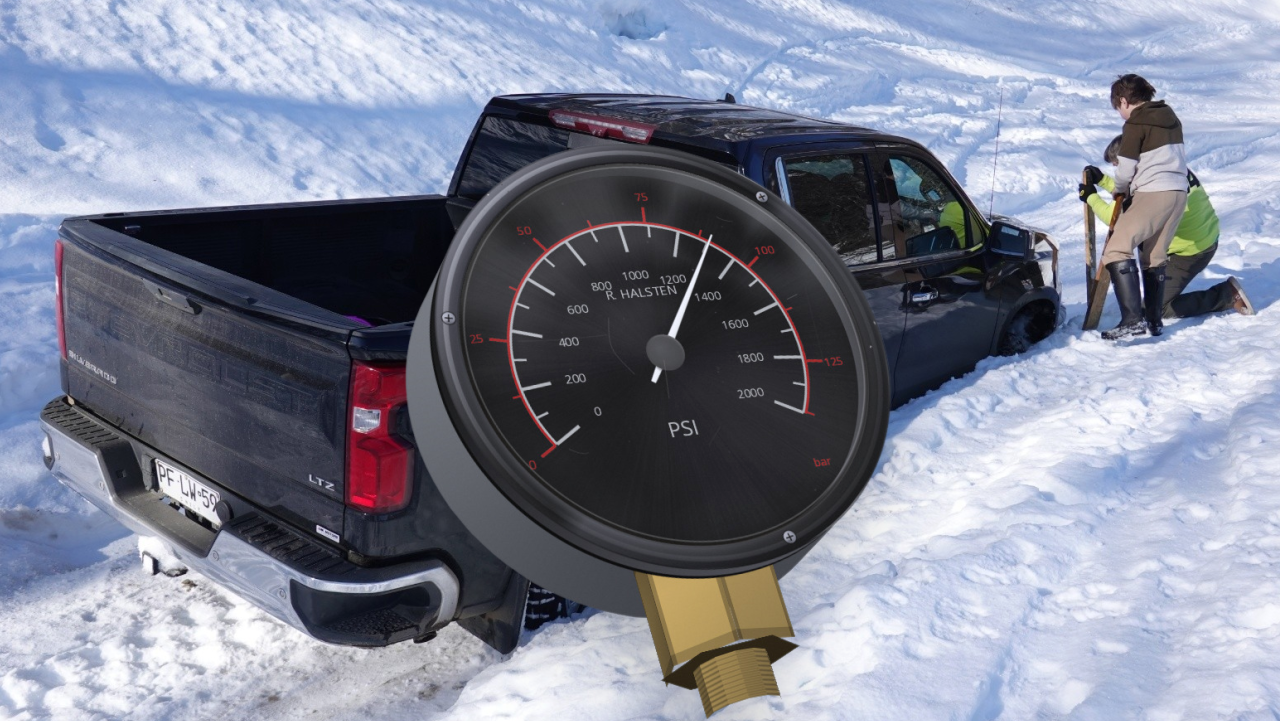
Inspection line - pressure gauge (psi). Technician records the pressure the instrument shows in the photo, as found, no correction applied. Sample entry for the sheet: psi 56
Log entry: psi 1300
